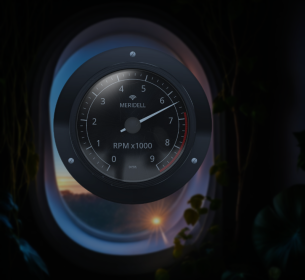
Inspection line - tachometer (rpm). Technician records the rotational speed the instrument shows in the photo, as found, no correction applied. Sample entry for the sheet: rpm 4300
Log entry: rpm 6400
